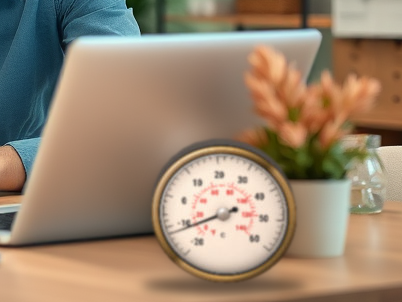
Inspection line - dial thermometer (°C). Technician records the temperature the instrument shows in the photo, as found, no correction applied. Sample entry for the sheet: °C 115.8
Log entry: °C -12
